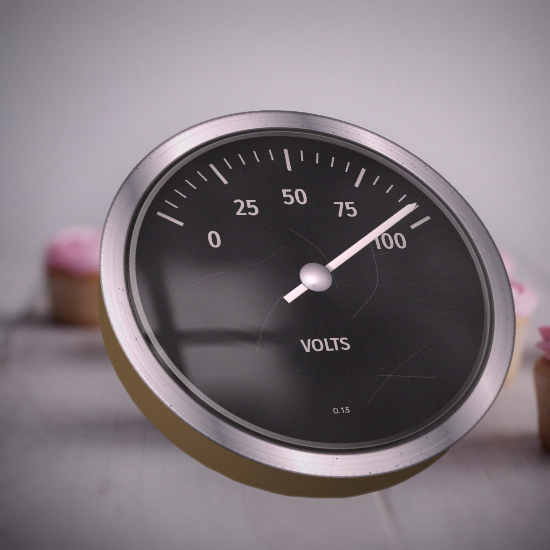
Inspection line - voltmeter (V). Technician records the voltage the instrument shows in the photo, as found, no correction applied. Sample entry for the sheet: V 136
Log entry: V 95
